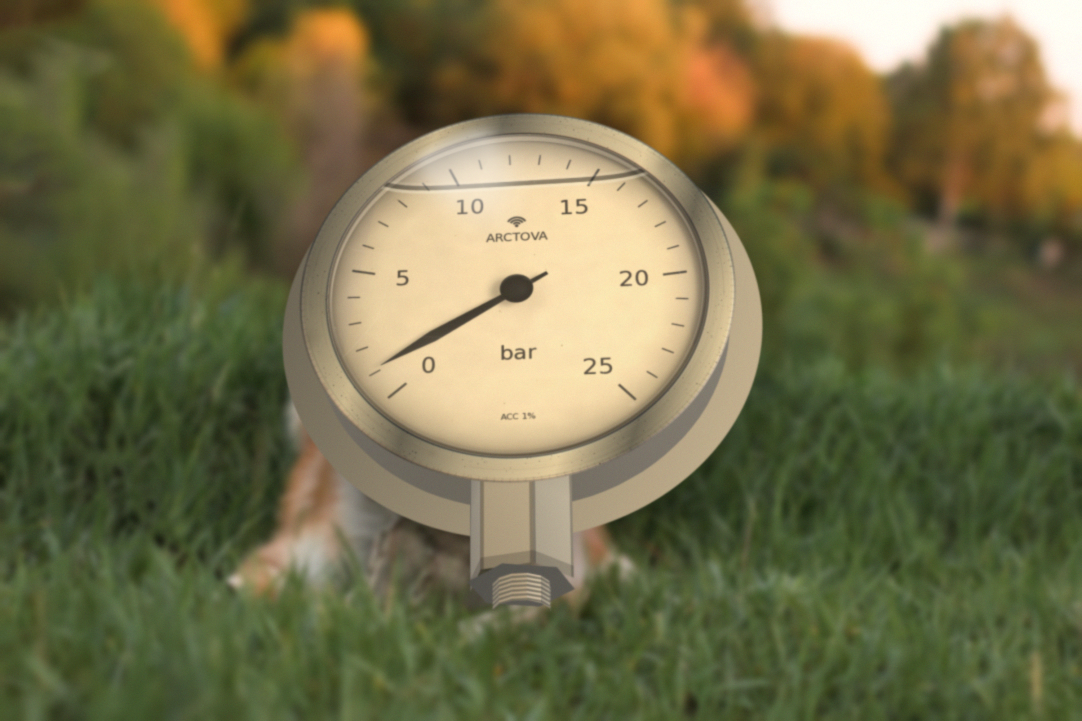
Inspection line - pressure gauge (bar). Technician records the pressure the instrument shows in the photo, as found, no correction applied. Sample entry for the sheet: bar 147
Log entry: bar 1
